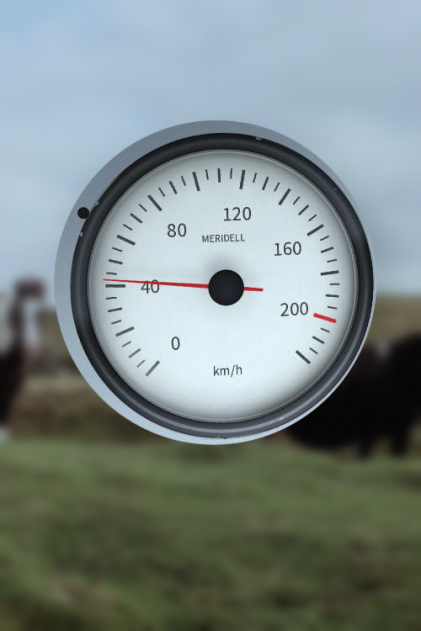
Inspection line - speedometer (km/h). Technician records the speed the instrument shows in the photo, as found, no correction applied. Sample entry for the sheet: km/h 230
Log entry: km/h 42.5
